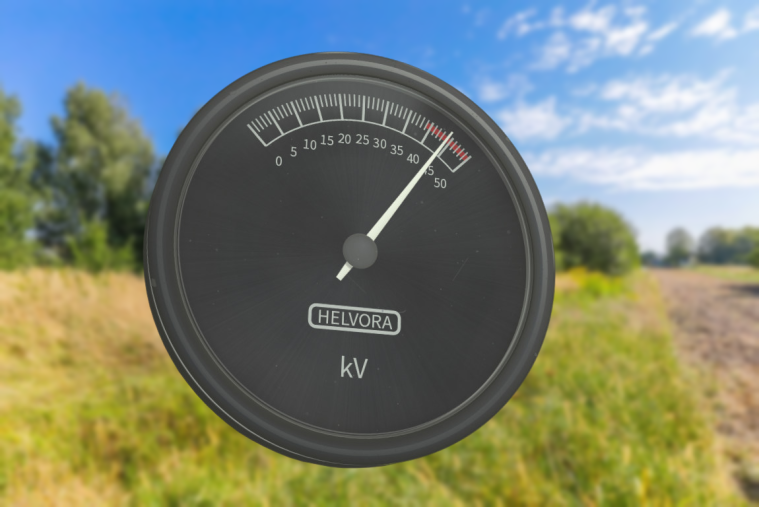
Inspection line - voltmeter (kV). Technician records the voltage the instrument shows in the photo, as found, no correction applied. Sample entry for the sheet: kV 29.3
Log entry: kV 44
